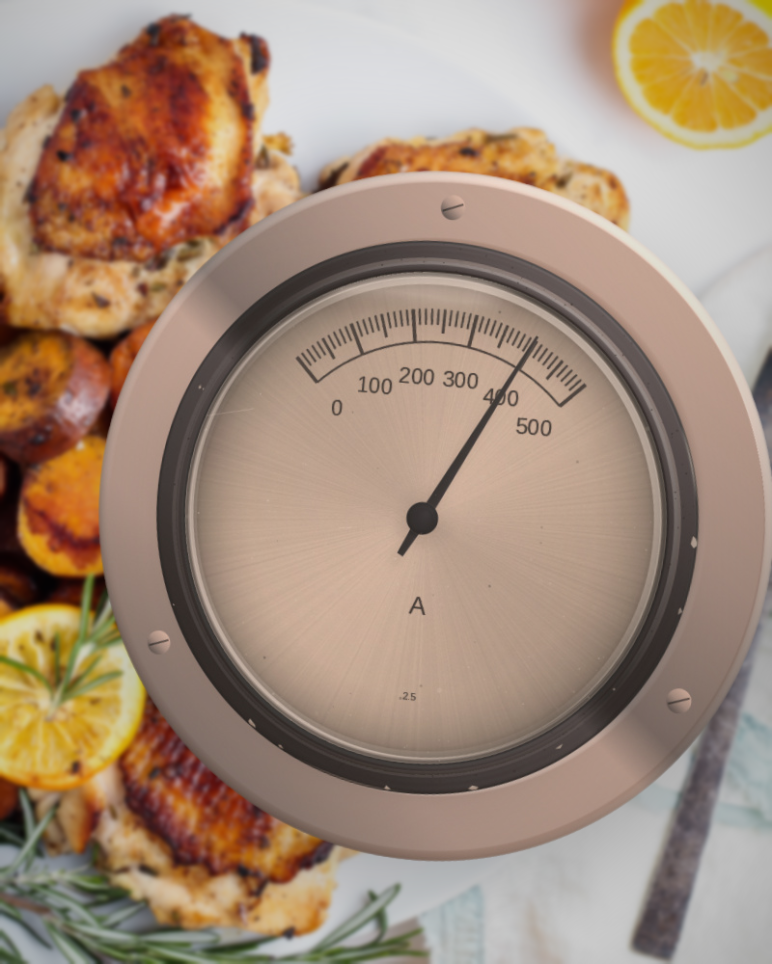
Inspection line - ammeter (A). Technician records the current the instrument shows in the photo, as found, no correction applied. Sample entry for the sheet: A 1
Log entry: A 400
